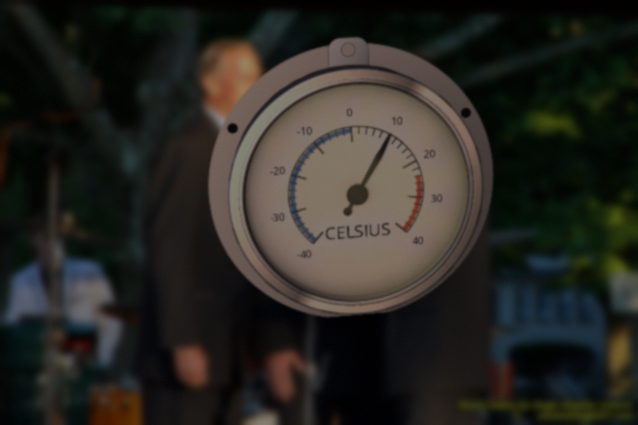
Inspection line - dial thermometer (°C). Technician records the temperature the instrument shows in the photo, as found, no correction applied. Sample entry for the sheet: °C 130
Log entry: °C 10
